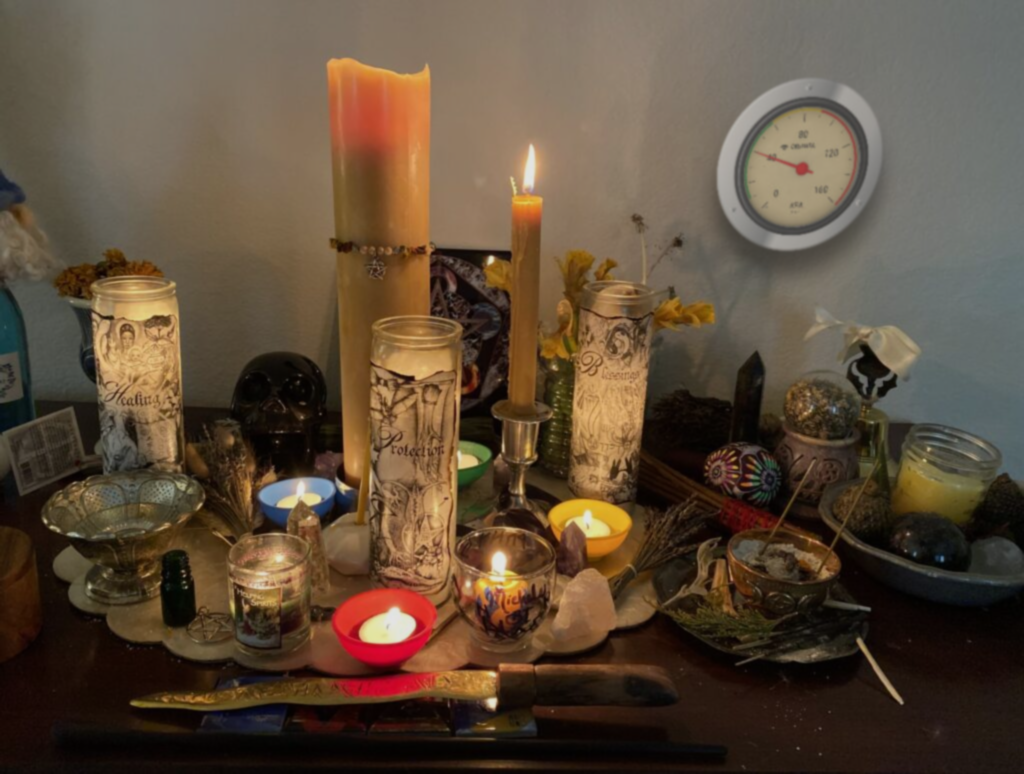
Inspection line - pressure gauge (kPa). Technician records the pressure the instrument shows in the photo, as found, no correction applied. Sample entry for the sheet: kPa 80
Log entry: kPa 40
